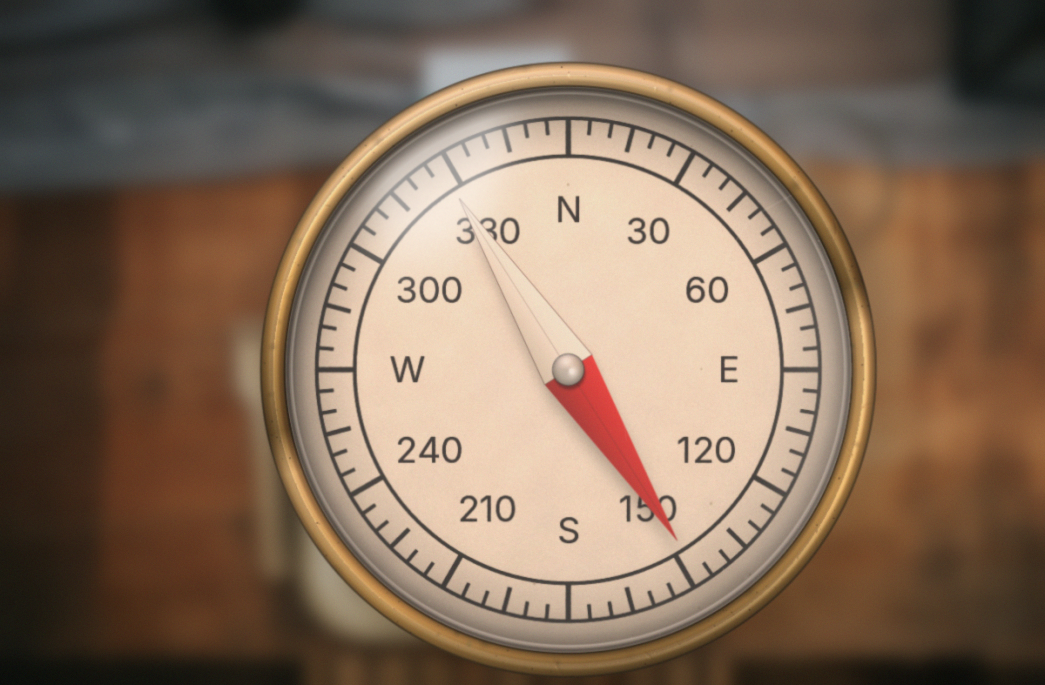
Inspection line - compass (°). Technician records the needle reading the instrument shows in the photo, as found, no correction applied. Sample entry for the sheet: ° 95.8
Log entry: ° 147.5
